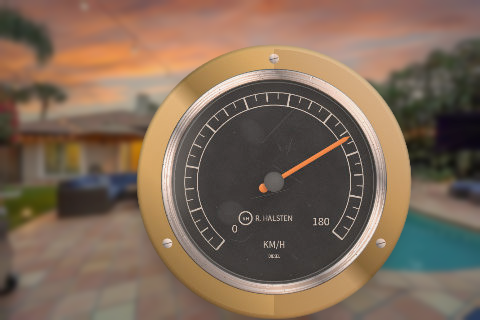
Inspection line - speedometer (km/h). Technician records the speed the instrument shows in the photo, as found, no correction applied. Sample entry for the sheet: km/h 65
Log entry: km/h 132.5
